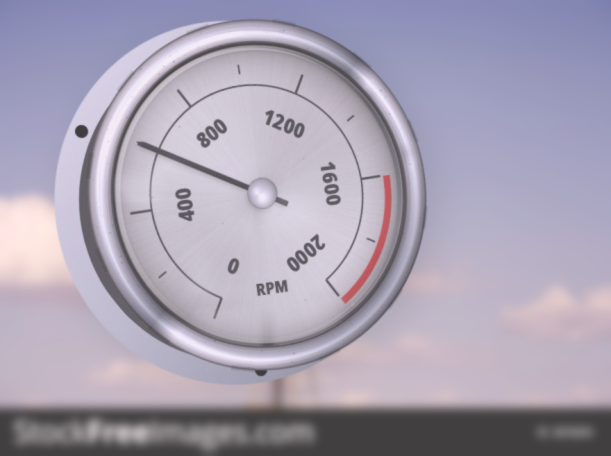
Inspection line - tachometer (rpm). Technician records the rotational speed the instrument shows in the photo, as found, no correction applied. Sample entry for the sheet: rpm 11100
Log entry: rpm 600
